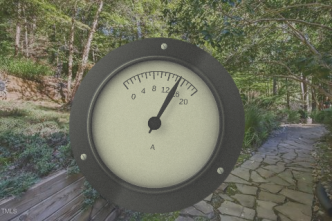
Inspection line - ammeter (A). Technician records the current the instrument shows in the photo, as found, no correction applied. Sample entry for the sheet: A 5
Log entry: A 15
